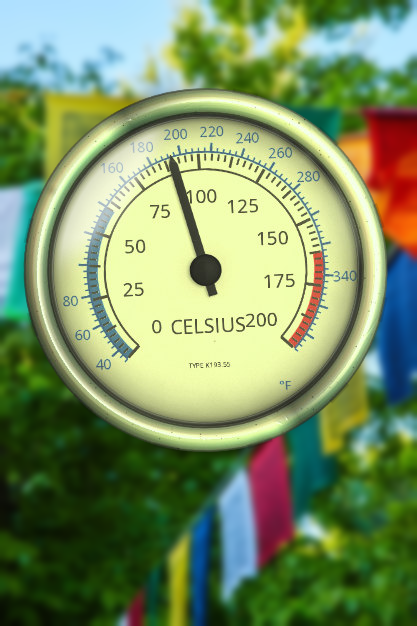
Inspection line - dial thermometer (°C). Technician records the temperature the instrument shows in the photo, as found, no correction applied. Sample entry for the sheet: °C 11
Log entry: °C 90
